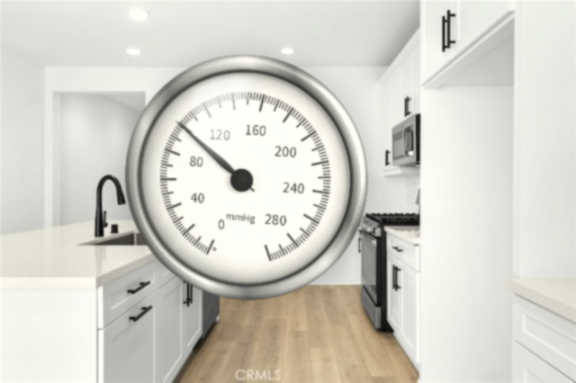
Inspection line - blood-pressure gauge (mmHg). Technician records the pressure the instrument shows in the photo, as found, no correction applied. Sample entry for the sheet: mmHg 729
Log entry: mmHg 100
